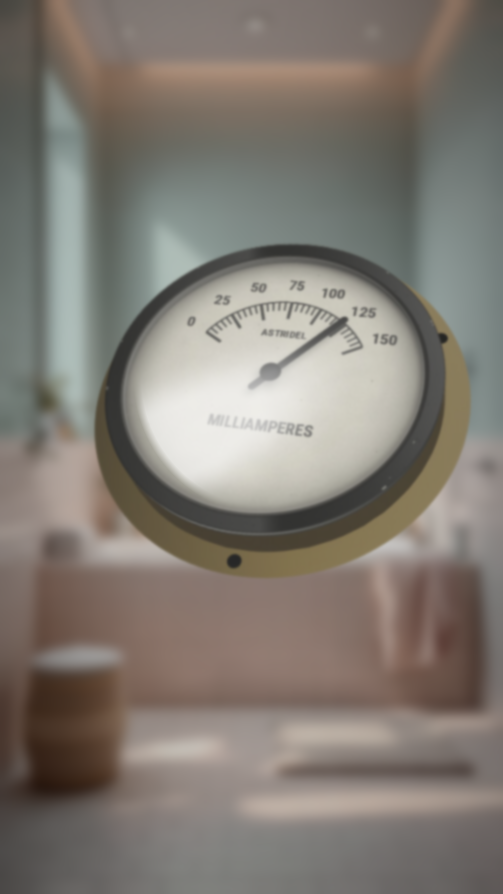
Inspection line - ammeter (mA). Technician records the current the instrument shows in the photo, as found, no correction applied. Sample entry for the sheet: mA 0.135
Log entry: mA 125
